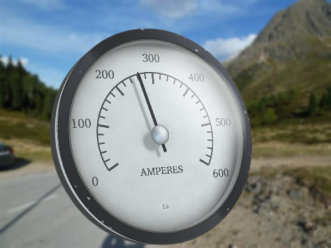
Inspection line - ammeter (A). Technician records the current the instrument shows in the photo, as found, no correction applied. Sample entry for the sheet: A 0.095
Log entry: A 260
